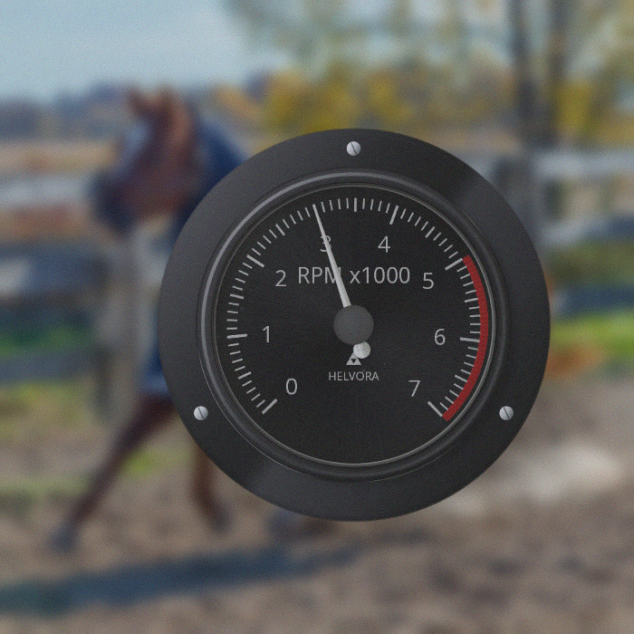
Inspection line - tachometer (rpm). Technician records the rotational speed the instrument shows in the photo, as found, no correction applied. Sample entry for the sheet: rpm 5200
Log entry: rpm 3000
